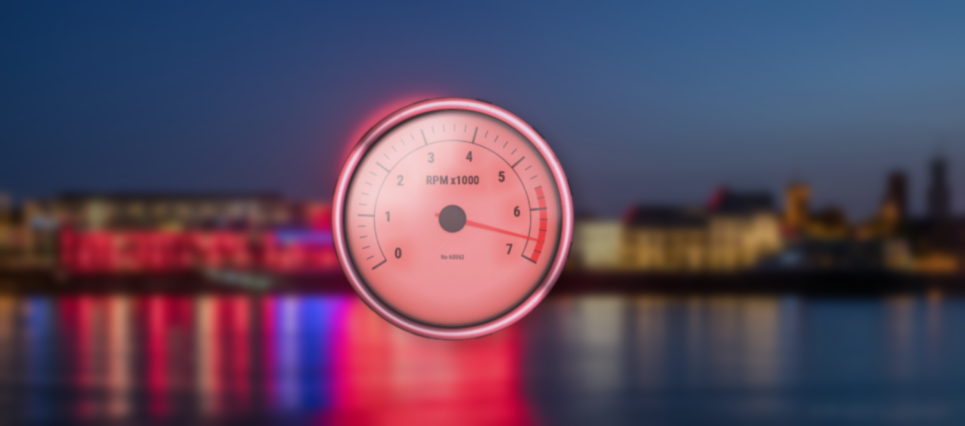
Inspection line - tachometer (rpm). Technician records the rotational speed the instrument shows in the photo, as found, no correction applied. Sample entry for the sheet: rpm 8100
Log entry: rpm 6600
